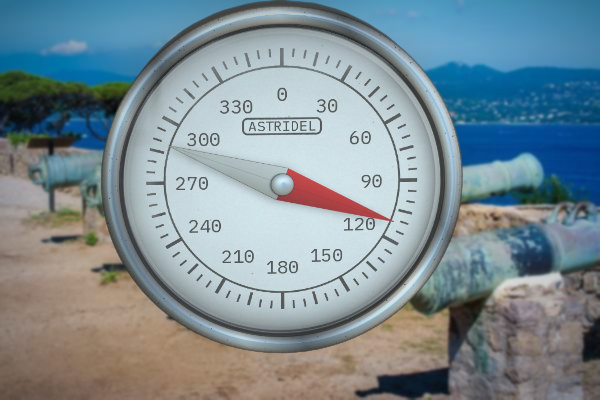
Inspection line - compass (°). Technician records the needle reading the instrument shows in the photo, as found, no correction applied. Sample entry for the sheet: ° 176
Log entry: ° 110
